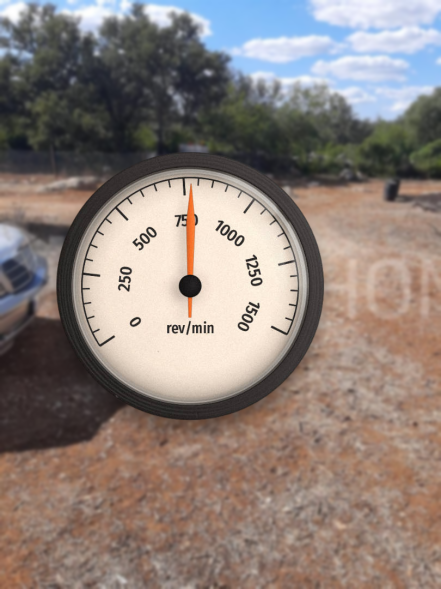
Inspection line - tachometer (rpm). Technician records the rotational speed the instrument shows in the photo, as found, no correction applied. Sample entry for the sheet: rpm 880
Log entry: rpm 775
